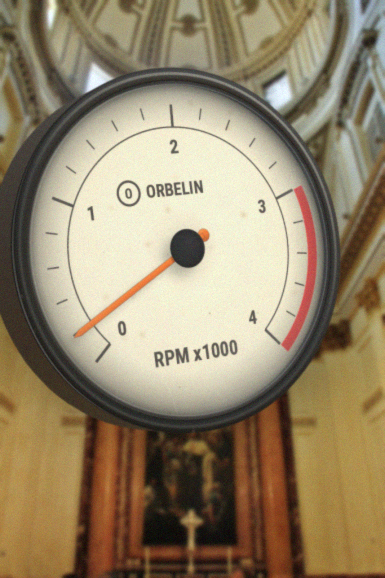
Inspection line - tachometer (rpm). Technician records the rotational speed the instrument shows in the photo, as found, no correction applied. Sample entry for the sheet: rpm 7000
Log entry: rpm 200
